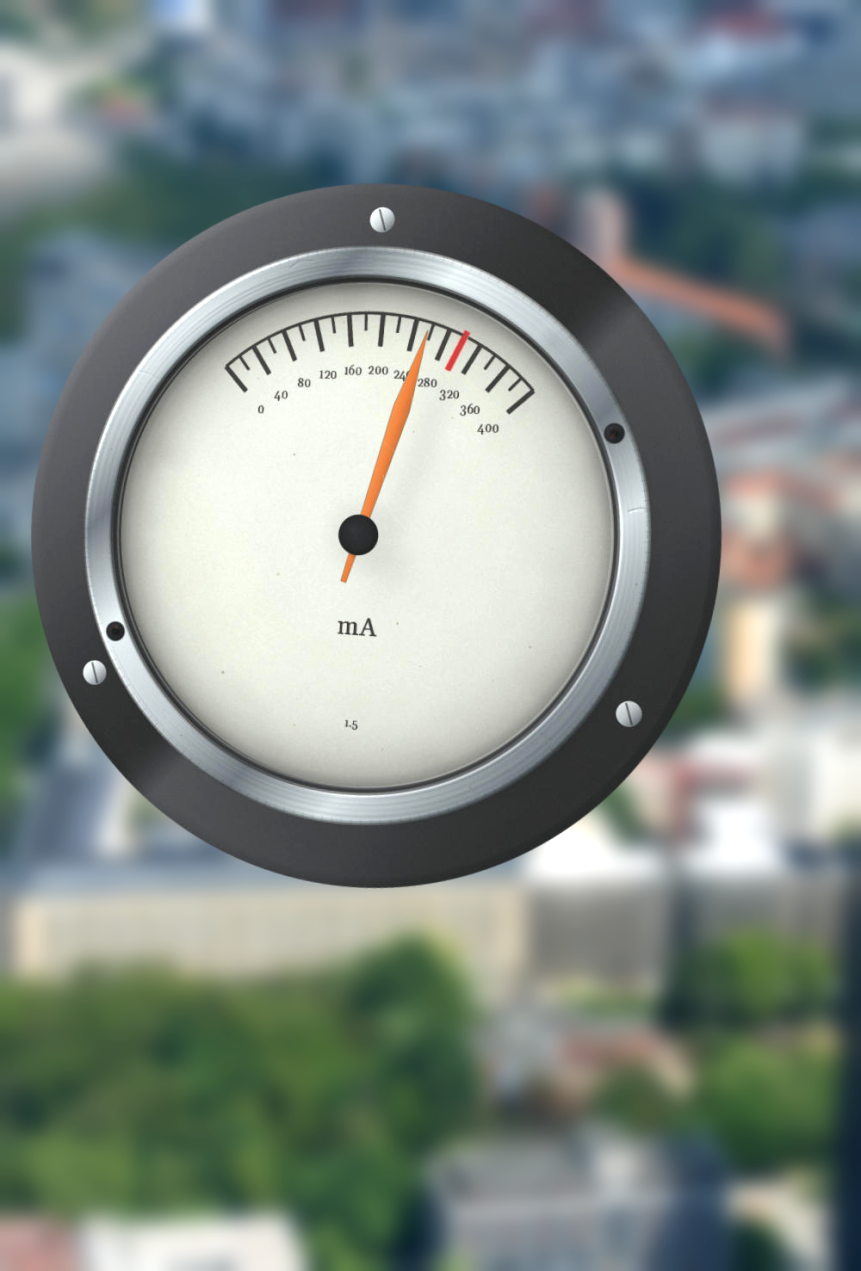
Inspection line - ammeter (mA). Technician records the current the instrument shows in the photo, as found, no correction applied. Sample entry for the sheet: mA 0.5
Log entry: mA 260
